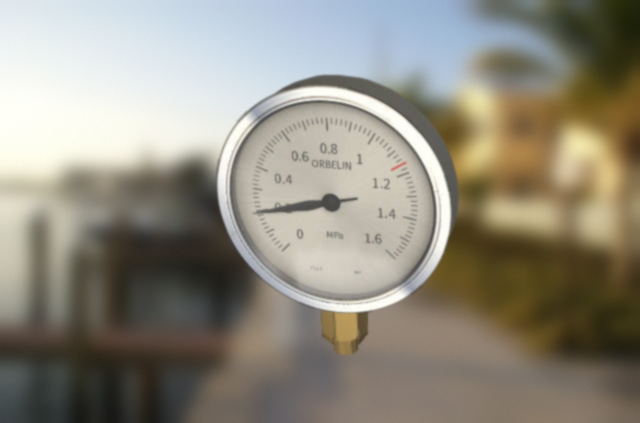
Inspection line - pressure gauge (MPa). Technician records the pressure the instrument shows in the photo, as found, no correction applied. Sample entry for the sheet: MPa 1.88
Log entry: MPa 0.2
